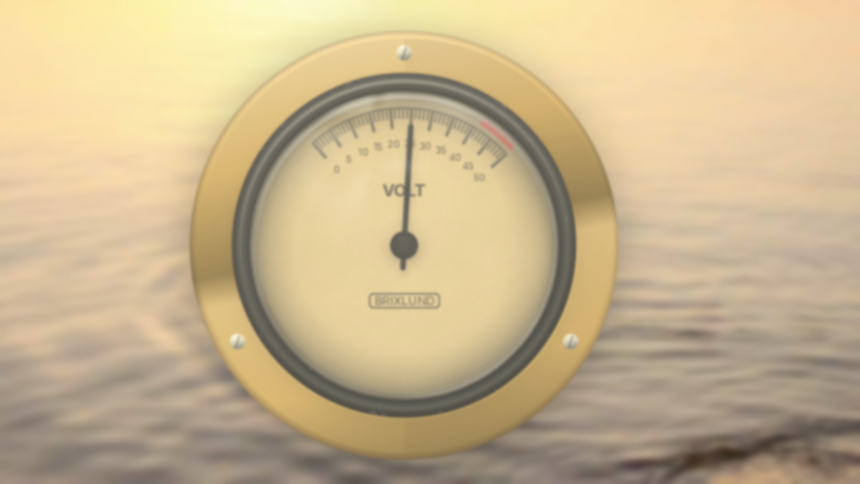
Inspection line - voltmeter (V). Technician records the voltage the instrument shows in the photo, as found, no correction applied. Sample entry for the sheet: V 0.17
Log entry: V 25
